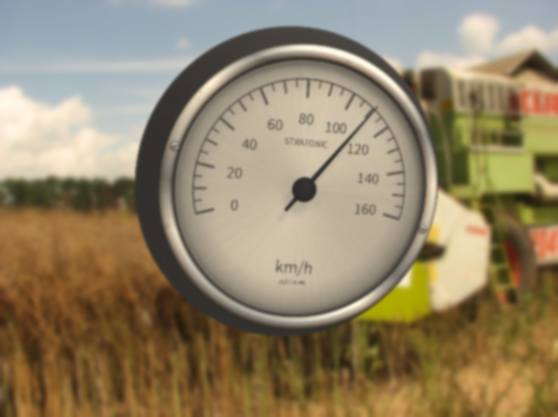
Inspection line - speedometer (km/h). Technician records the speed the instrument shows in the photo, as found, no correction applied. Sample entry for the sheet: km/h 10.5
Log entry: km/h 110
